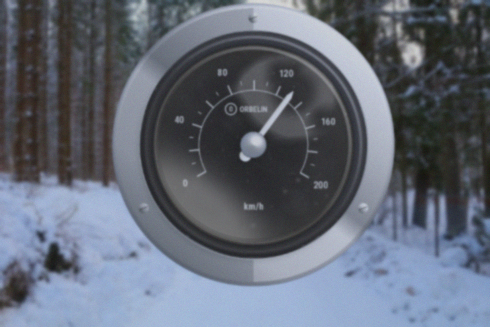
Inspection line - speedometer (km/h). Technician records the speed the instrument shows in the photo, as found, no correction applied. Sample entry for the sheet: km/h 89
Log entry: km/h 130
